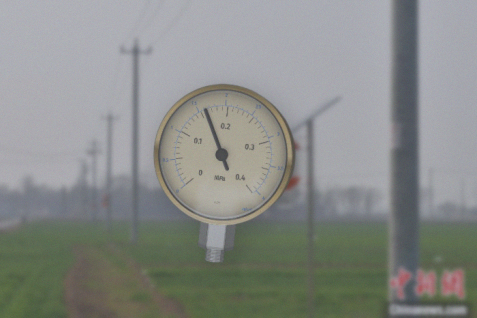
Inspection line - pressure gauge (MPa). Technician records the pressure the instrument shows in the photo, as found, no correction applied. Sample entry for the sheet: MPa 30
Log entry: MPa 0.16
